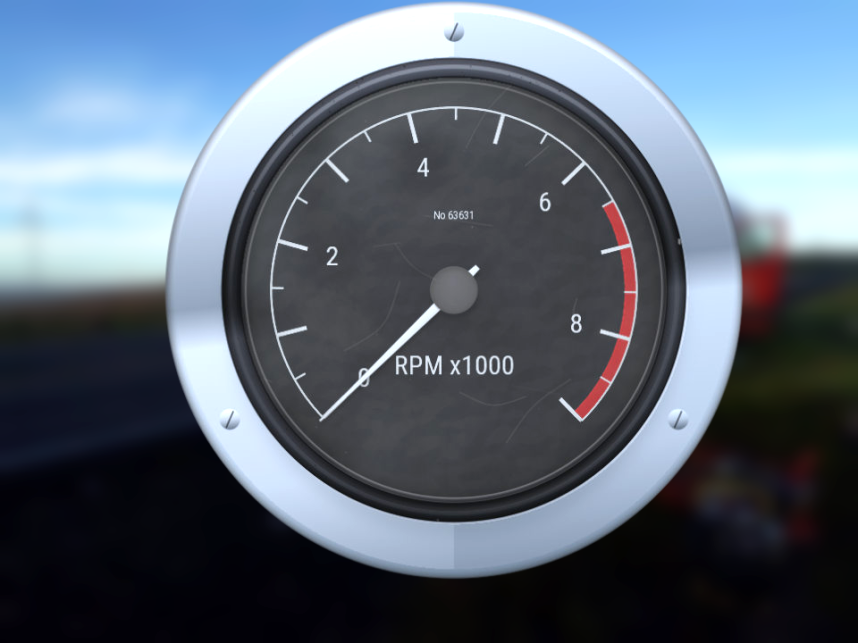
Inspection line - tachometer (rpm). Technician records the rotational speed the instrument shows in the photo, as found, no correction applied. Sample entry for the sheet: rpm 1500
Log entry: rpm 0
